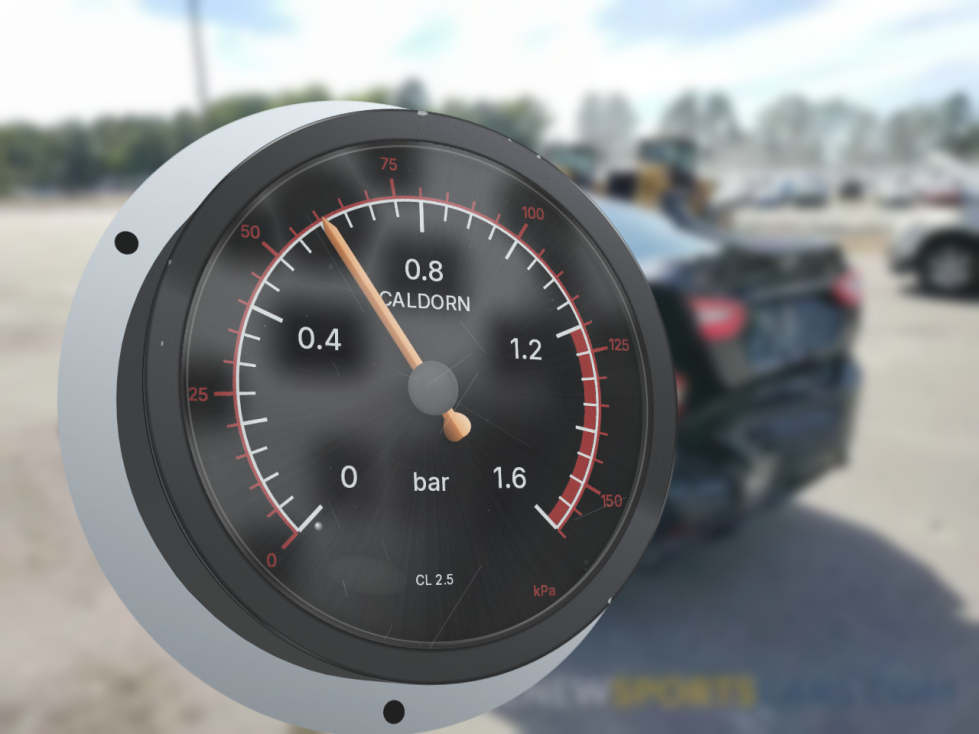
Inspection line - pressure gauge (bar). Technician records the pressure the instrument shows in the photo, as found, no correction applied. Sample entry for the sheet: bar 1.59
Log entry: bar 0.6
